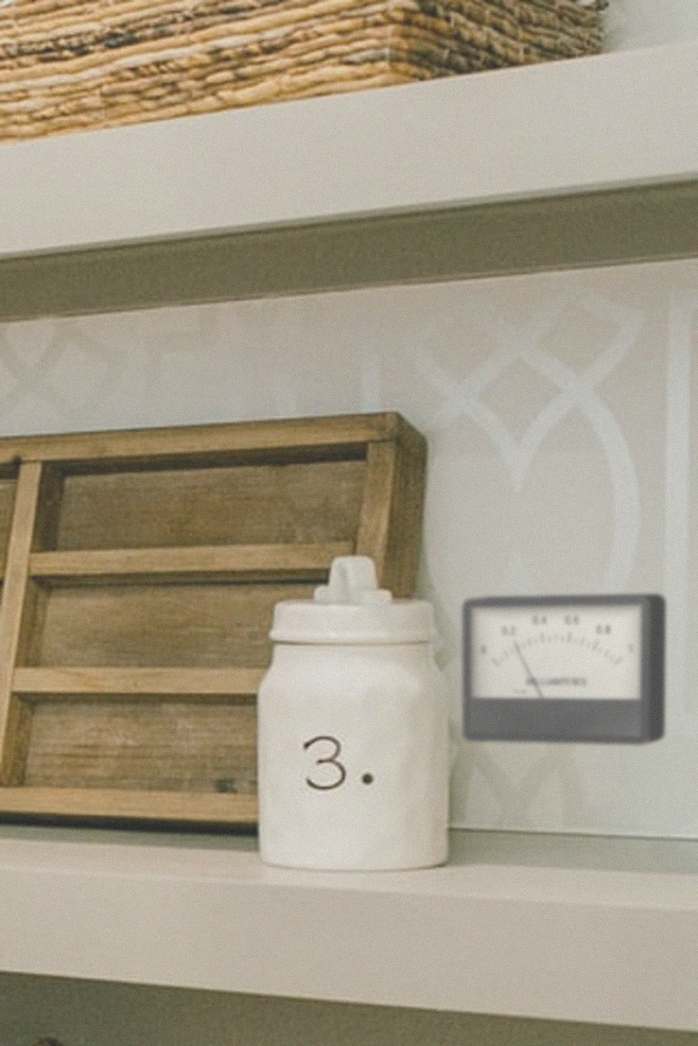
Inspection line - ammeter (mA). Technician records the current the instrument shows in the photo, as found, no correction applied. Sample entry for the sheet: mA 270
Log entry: mA 0.2
